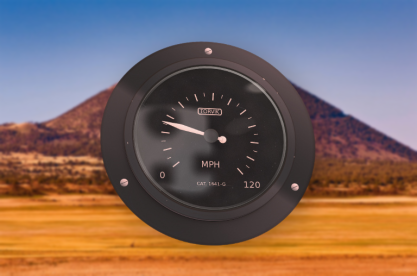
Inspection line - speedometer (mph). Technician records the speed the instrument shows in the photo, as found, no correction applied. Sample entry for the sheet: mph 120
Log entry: mph 25
